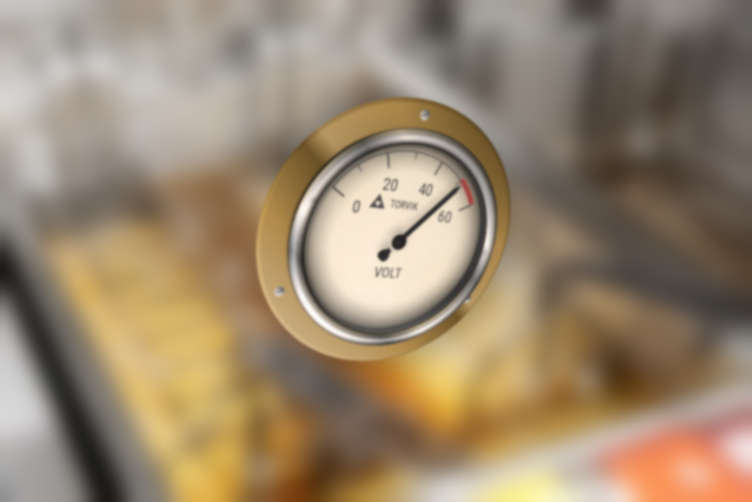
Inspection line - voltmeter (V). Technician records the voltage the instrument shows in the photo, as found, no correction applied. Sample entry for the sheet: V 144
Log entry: V 50
